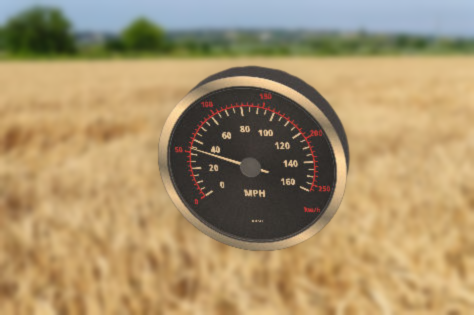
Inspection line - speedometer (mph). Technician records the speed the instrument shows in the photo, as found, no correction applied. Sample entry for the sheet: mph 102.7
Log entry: mph 35
